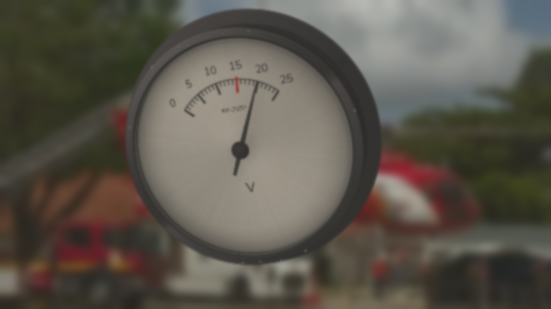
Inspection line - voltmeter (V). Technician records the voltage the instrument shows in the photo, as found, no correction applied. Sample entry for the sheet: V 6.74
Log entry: V 20
